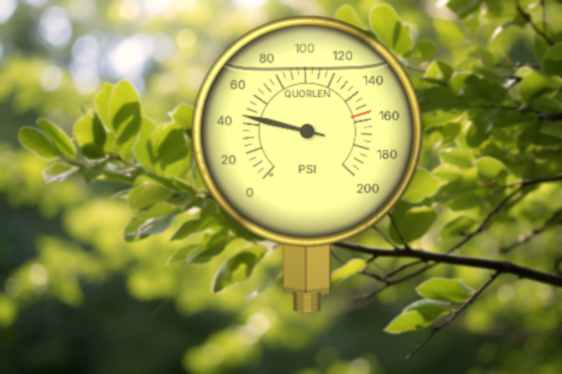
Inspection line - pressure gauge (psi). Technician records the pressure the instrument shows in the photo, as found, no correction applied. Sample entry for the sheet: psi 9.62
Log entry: psi 45
